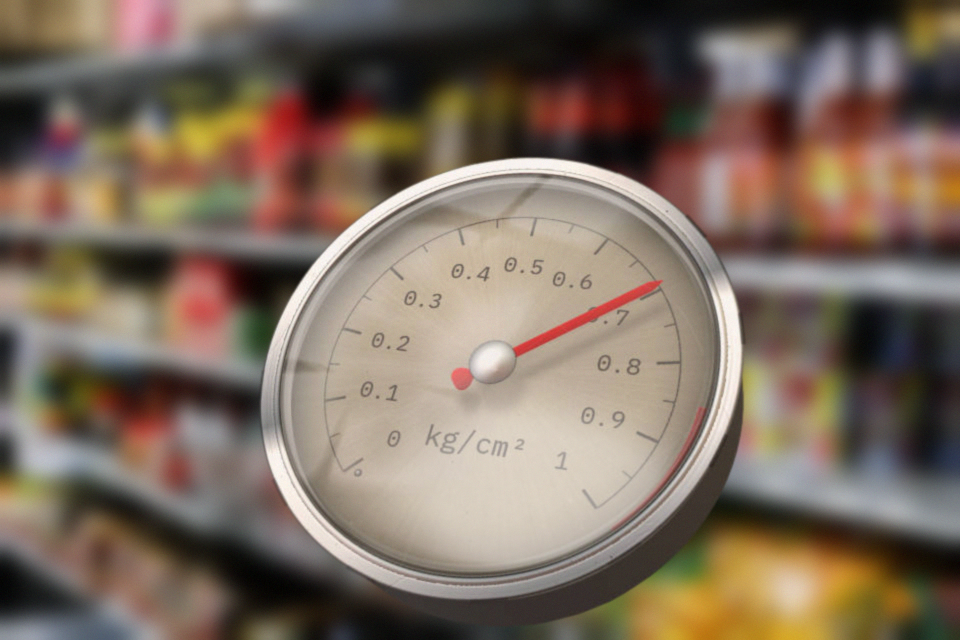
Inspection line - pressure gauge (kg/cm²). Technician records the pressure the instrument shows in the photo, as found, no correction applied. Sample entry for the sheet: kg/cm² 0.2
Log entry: kg/cm² 0.7
